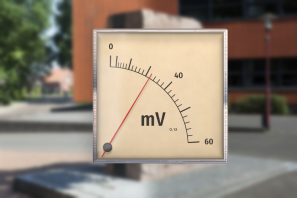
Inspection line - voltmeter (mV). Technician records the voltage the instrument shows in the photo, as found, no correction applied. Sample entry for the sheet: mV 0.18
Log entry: mV 32
